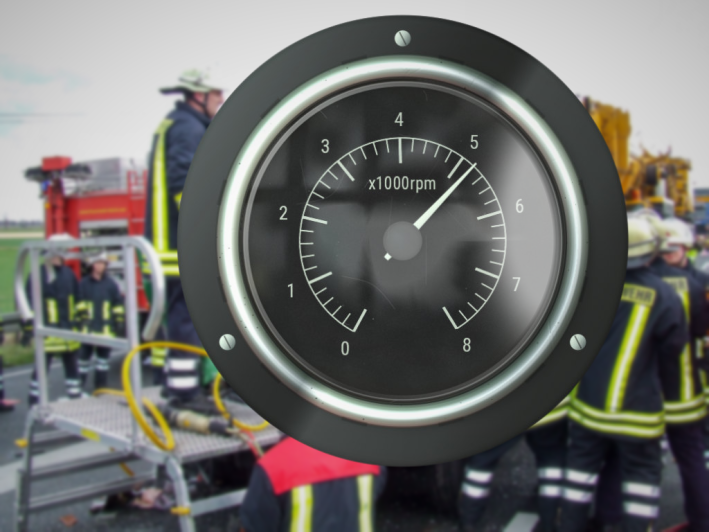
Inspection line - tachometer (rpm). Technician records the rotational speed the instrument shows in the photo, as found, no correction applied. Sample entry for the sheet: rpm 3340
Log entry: rpm 5200
